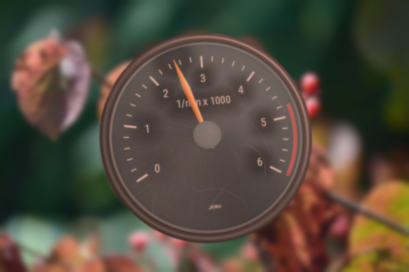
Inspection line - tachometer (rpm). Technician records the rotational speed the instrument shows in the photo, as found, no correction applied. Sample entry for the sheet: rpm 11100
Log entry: rpm 2500
